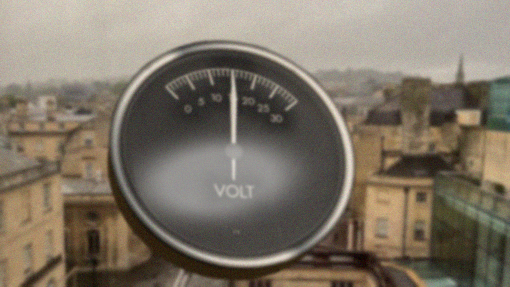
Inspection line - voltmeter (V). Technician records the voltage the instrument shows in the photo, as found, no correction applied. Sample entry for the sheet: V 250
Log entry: V 15
